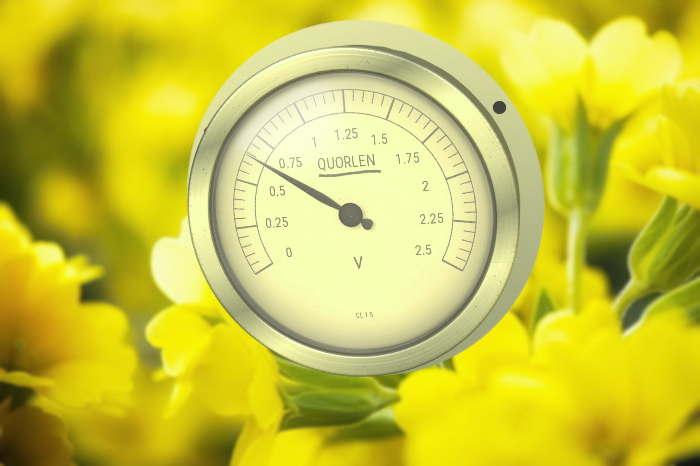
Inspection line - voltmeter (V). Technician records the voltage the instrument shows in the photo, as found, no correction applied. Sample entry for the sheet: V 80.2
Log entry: V 0.65
